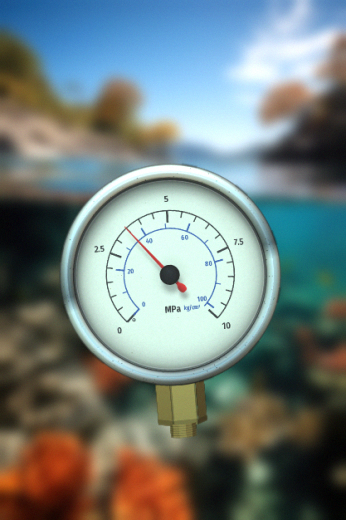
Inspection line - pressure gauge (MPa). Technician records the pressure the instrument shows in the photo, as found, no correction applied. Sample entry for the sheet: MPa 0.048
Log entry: MPa 3.5
